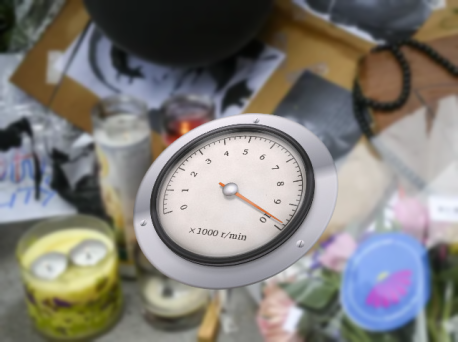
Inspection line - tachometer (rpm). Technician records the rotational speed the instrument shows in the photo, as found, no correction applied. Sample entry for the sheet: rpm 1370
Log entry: rpm 9800
